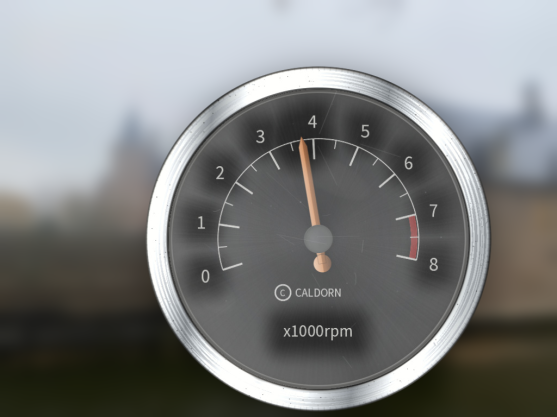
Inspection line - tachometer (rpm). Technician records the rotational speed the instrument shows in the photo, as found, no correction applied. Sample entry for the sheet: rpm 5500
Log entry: rpm 3750
